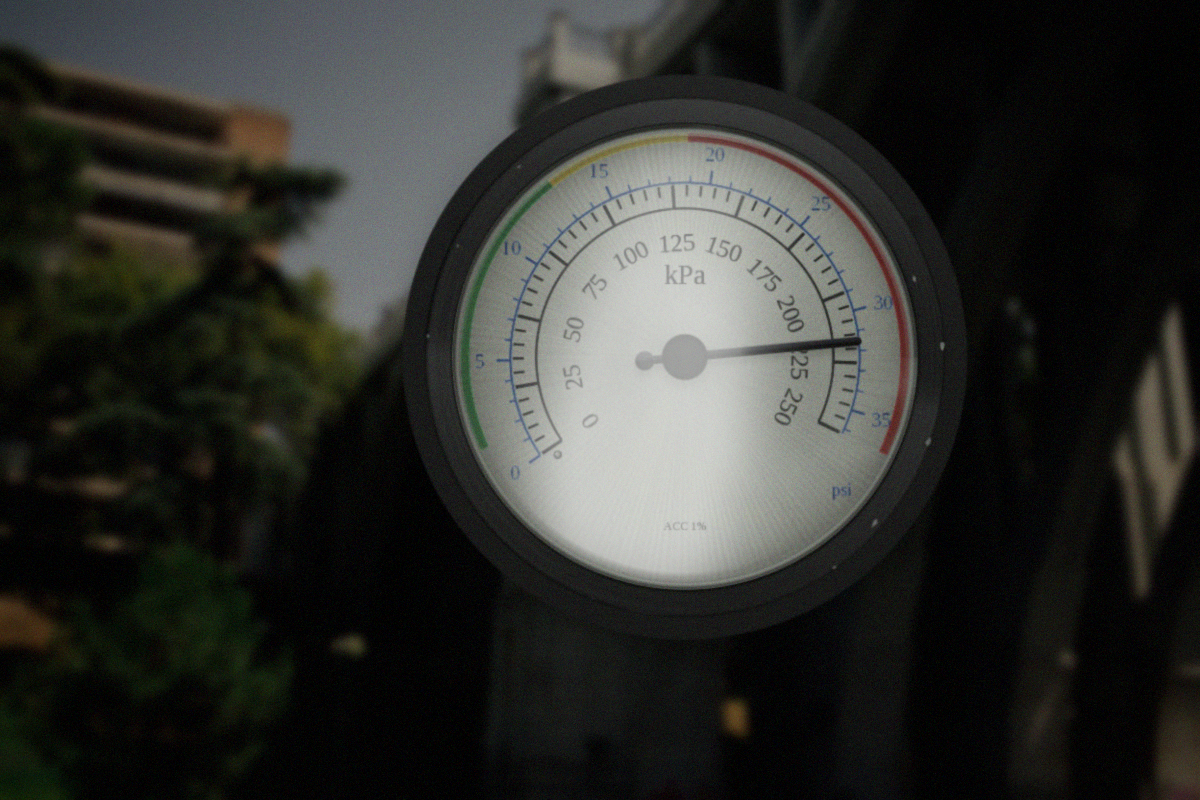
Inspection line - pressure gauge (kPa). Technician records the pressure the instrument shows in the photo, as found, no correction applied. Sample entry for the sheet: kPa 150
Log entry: kPa 217.5
